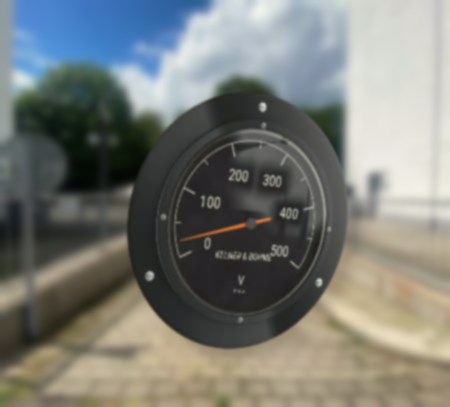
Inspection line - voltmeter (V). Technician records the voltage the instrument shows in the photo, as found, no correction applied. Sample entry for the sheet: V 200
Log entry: V 25
